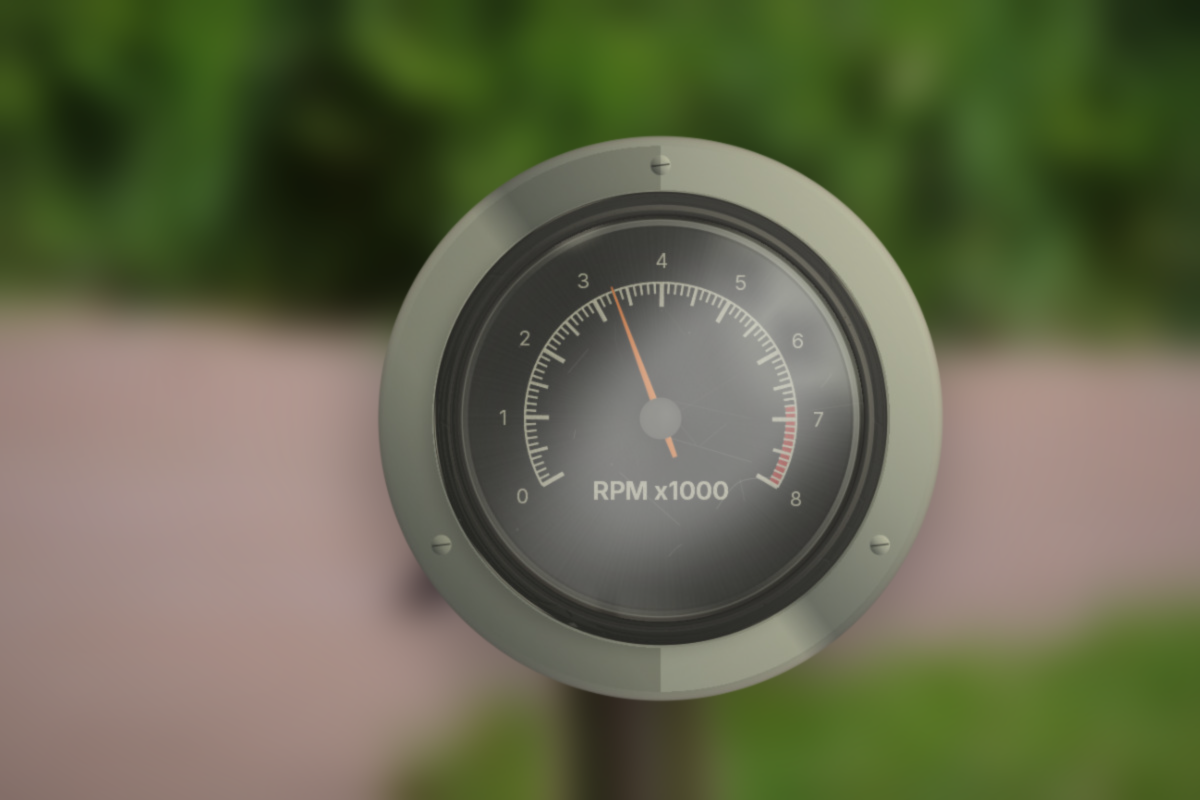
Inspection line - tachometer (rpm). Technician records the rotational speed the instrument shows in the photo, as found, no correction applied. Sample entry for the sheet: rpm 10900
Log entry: rpm 3300
